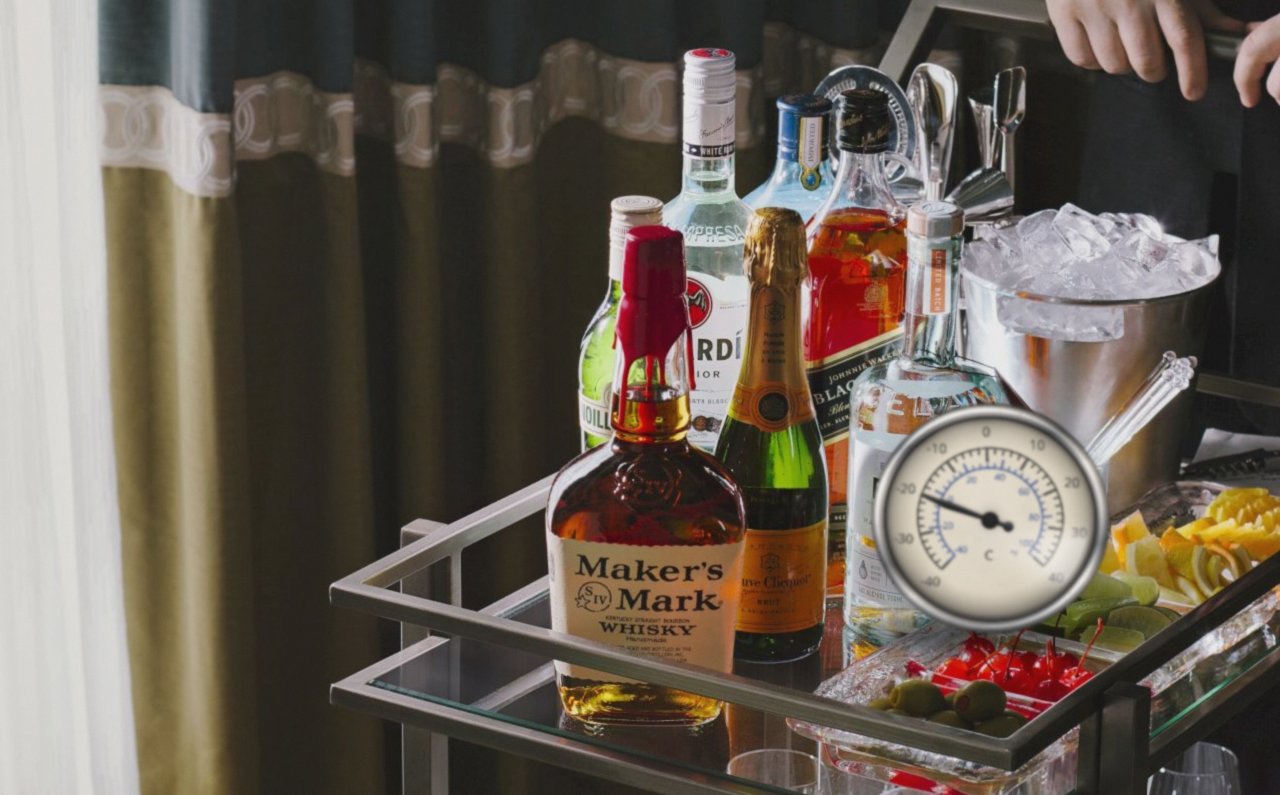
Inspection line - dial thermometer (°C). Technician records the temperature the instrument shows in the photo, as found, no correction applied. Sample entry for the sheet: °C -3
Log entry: °C -20
